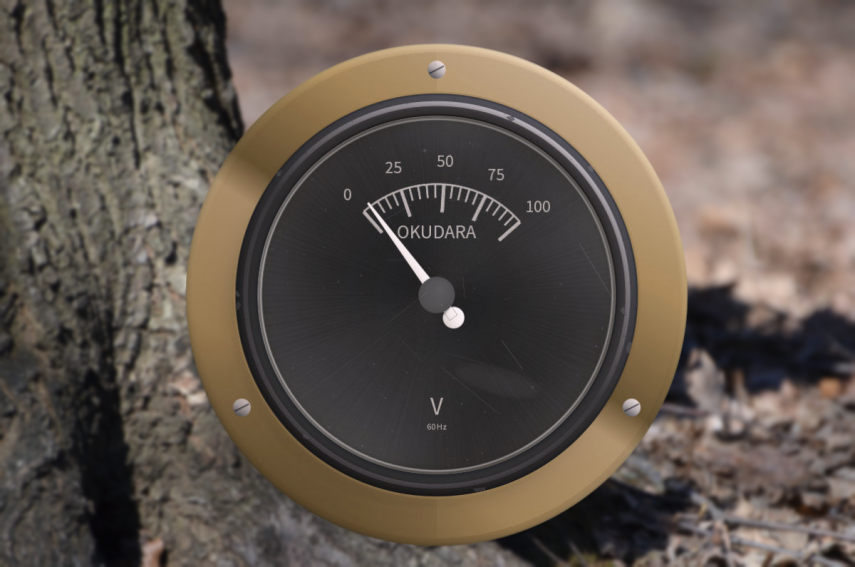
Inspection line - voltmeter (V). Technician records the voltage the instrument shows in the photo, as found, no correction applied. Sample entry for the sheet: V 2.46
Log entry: V 5
